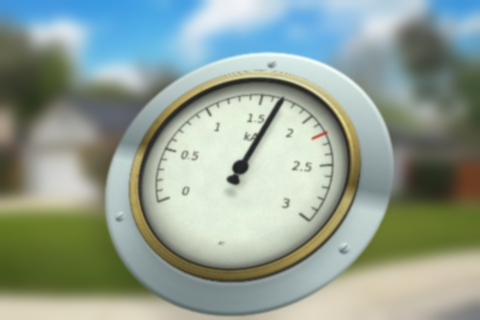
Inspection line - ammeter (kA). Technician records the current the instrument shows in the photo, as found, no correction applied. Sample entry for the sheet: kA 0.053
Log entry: kA 1.7
